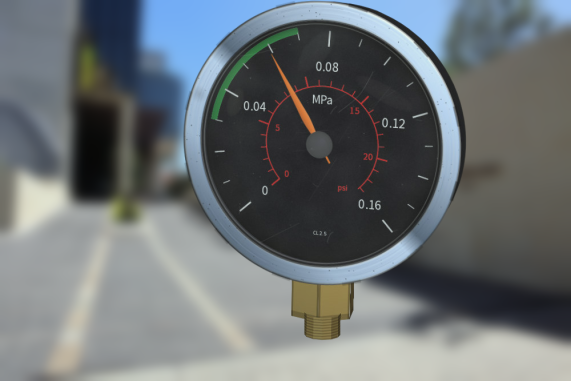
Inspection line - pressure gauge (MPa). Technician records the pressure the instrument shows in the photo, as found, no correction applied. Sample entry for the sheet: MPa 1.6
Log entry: MPa 0.06
